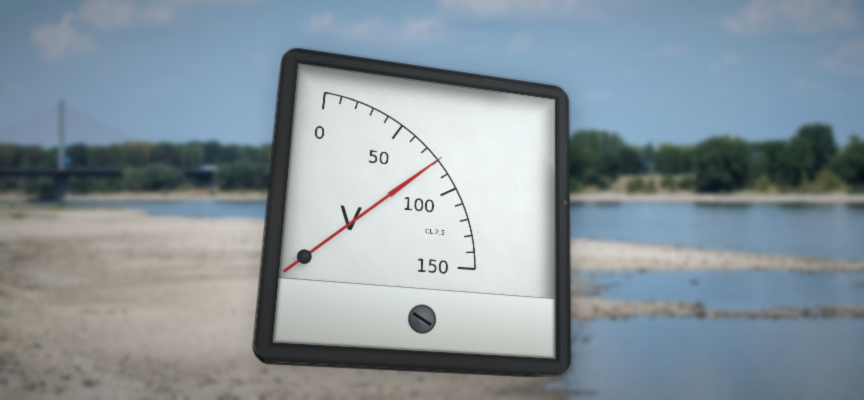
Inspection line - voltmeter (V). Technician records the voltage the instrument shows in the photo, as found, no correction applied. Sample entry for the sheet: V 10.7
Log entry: V 80
